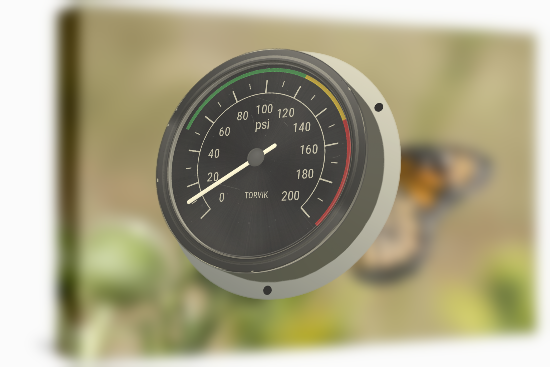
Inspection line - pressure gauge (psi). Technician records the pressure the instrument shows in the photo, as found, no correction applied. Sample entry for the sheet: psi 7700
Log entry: psi 10
